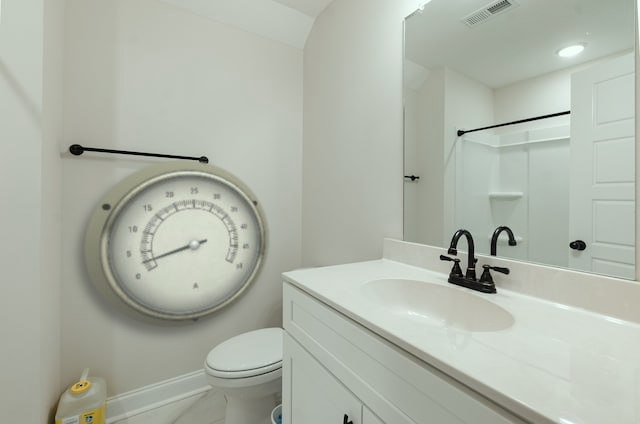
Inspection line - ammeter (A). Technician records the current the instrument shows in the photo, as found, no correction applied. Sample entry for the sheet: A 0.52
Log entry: A 2.5
